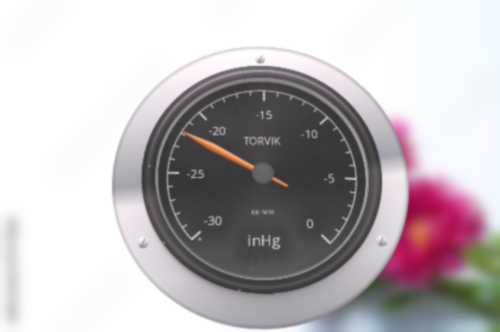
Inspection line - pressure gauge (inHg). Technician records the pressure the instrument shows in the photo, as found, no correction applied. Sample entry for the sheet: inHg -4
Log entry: inHg -22
